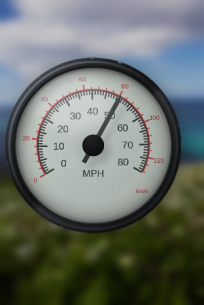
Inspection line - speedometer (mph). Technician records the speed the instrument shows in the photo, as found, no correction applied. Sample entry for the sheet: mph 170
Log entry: mph 50
